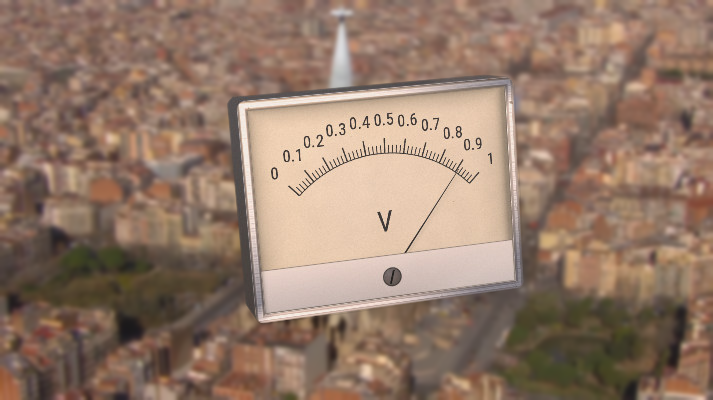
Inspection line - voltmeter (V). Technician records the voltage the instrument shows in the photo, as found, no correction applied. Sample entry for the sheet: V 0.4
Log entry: V 0.9
